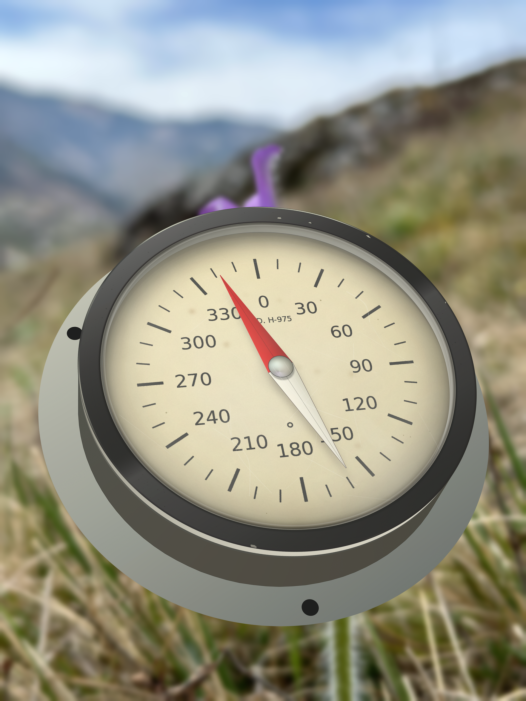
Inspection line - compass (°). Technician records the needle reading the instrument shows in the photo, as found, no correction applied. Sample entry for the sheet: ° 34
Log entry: ° 340
